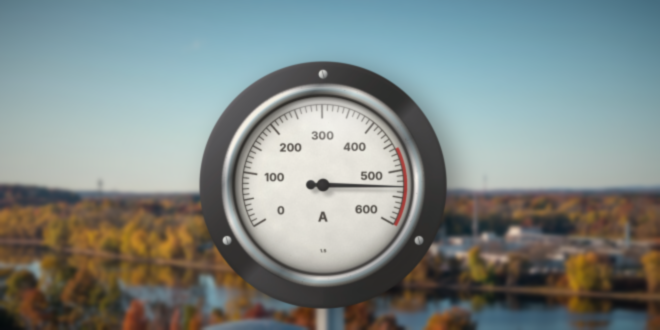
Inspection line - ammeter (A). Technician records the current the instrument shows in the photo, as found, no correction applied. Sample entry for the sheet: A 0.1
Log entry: A 530
